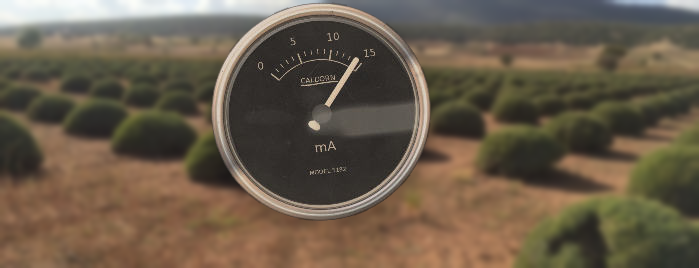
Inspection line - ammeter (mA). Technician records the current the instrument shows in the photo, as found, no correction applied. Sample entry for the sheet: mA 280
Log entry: mA 14
